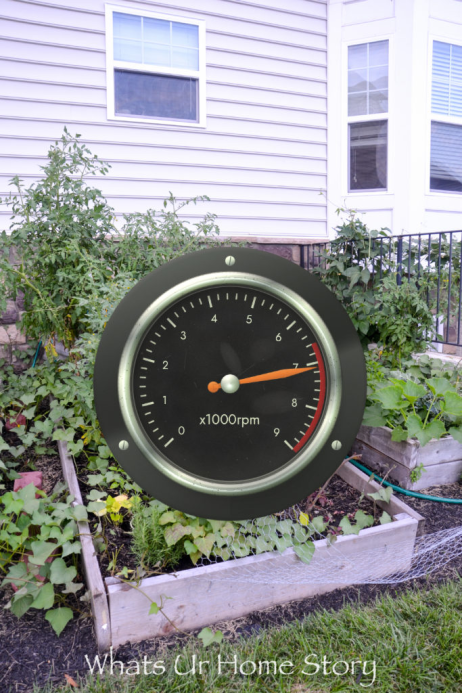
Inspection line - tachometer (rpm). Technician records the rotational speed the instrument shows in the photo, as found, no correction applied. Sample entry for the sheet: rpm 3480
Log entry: rpm 7100
